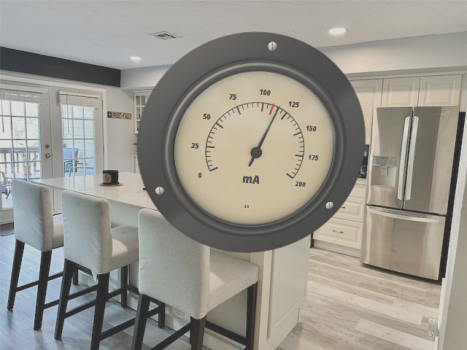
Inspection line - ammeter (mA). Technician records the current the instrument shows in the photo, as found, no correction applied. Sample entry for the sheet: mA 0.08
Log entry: mA 115
